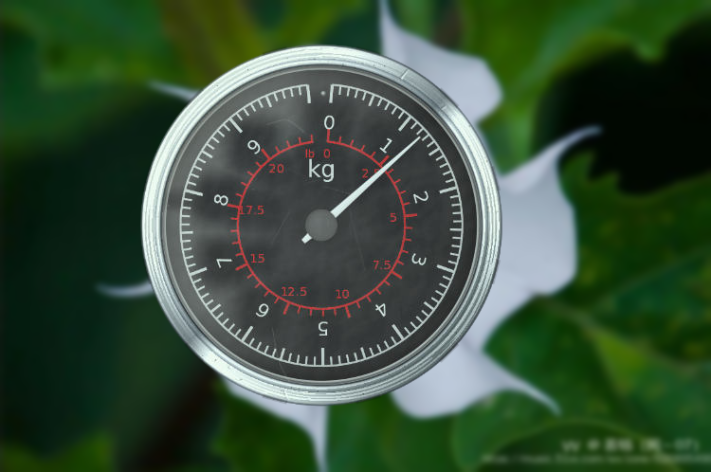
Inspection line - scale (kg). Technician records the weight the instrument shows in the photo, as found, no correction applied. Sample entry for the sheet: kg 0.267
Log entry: kg 1.25
